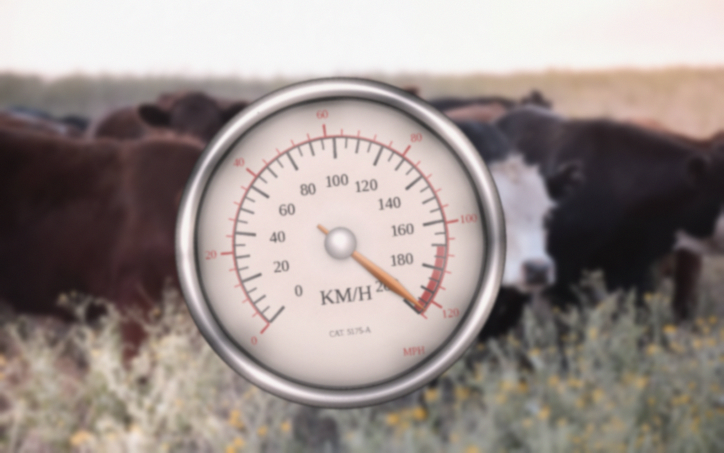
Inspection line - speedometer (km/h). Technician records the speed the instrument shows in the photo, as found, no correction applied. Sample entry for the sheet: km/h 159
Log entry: km/h 197.5
